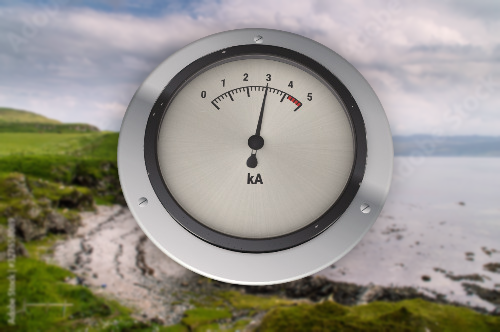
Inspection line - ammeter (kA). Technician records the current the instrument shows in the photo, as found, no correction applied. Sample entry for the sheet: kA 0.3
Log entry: kA 3
